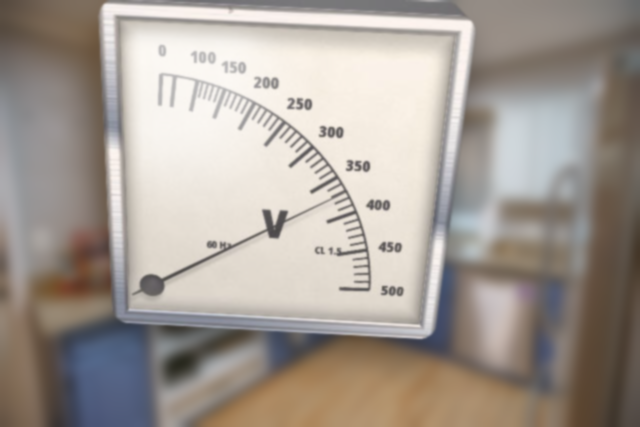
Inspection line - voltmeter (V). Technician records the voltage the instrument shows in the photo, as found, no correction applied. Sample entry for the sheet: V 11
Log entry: V 370
